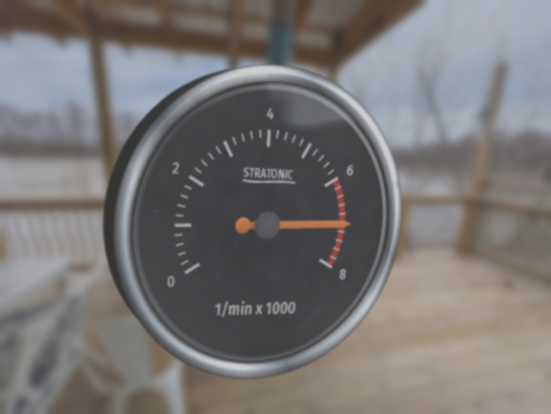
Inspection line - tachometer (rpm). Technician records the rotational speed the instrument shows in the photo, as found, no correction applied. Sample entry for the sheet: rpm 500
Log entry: rpm 7000
